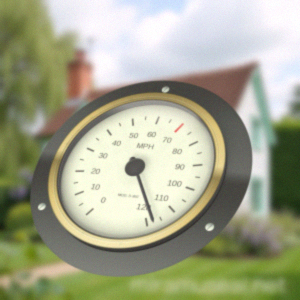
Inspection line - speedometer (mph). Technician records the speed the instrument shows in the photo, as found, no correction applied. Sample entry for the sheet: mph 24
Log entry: mph 117.5
